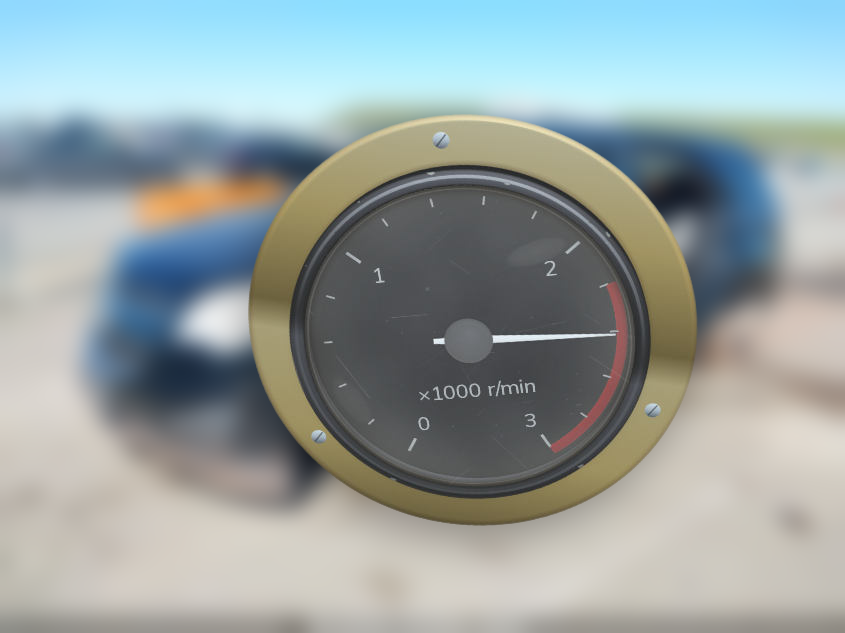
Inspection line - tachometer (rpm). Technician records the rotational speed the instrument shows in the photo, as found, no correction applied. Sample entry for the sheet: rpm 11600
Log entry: rpm 2400
